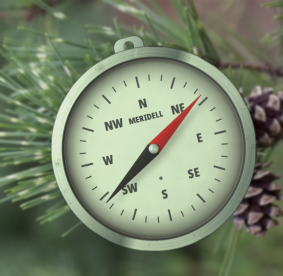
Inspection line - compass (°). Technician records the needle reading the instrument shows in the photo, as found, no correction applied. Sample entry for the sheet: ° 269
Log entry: ° 55
